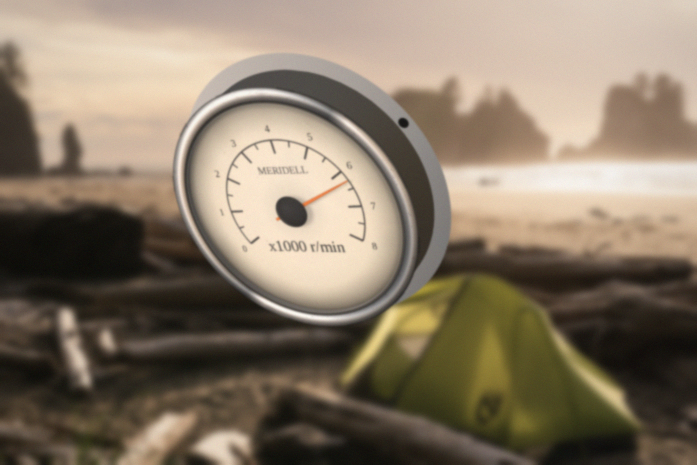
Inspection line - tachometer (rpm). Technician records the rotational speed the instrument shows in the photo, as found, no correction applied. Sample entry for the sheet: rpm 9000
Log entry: rpm 6250
